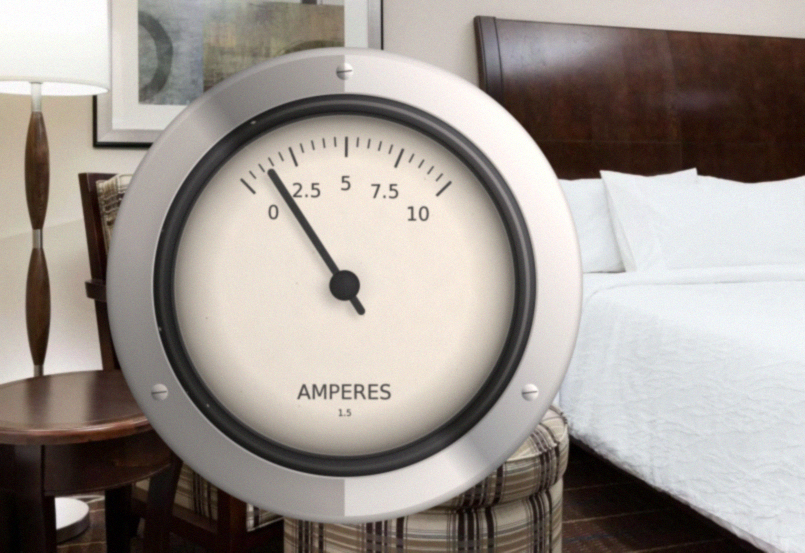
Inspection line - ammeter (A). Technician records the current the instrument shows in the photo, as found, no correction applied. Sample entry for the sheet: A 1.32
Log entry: A 1.25
